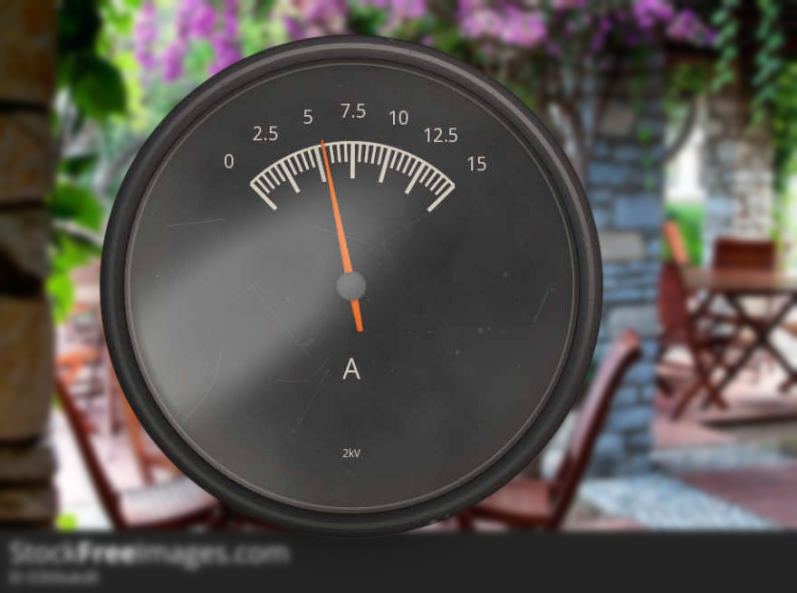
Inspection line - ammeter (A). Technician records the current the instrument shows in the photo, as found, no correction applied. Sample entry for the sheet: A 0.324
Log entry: A 5.5
